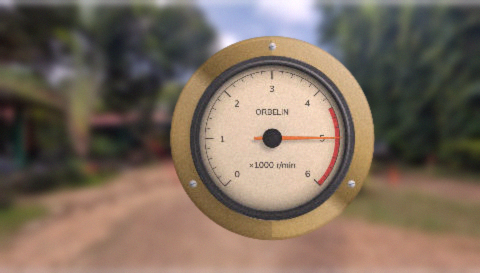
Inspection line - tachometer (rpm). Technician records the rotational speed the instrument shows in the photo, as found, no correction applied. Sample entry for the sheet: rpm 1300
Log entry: rpm 5000
